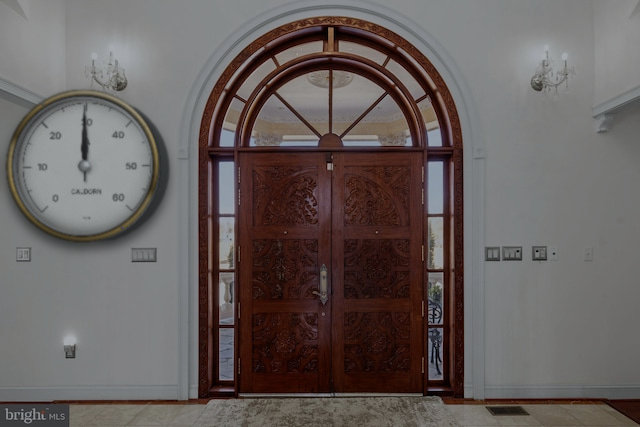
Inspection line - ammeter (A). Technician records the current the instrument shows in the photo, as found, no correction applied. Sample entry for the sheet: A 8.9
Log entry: A 30
